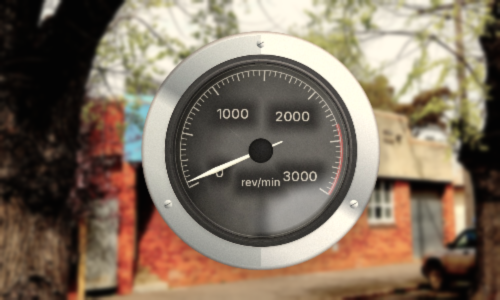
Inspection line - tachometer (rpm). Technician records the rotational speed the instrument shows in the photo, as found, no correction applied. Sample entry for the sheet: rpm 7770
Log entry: rpm 50
